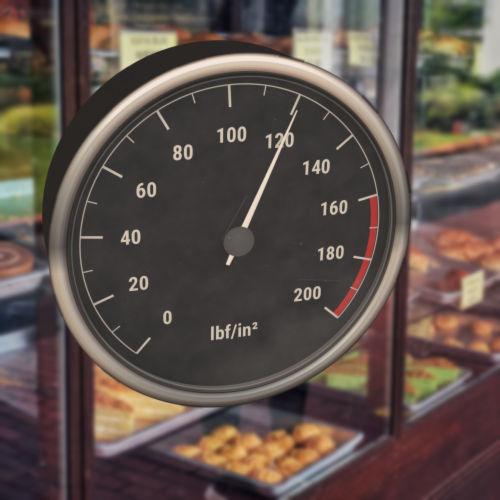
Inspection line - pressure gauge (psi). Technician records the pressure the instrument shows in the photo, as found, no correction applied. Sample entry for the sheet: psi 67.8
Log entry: psi 120
